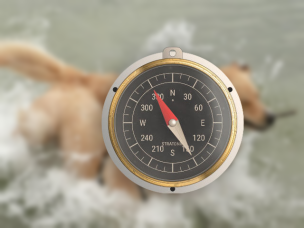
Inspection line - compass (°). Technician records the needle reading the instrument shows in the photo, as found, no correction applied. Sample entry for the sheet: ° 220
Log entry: ° 330
